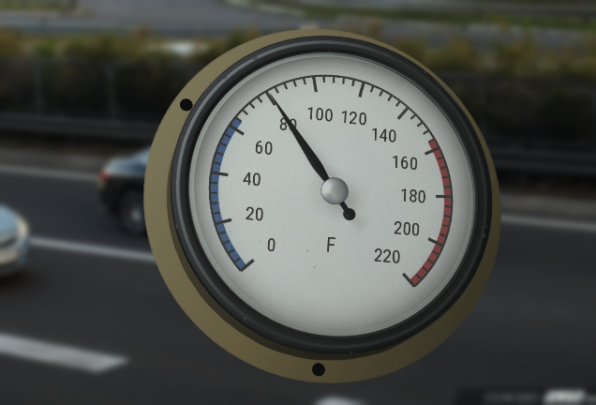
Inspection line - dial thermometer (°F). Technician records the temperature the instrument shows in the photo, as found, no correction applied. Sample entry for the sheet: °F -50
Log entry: °F 80
